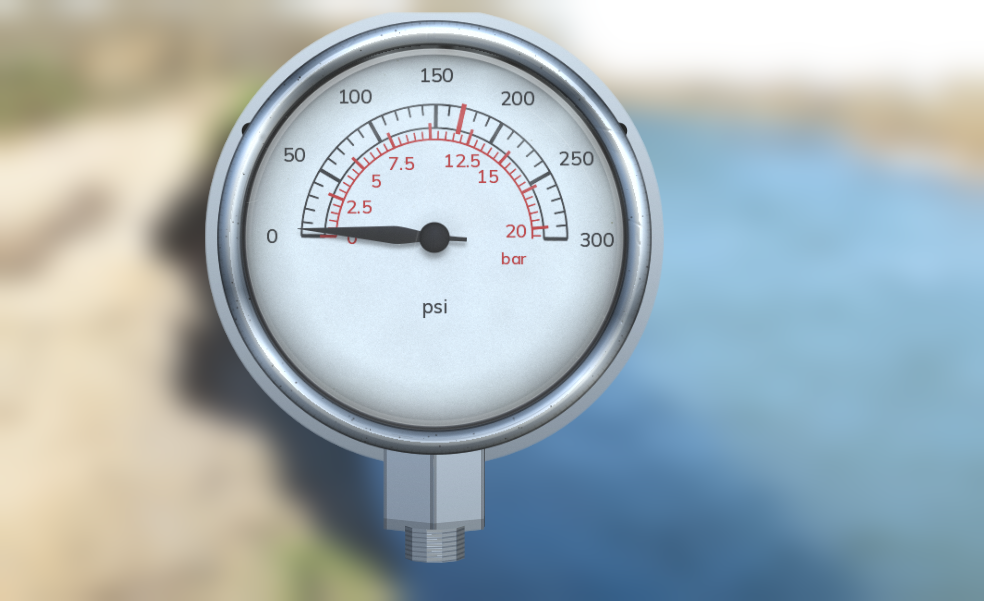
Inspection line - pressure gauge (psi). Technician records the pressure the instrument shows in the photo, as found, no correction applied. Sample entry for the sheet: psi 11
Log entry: psi 5
